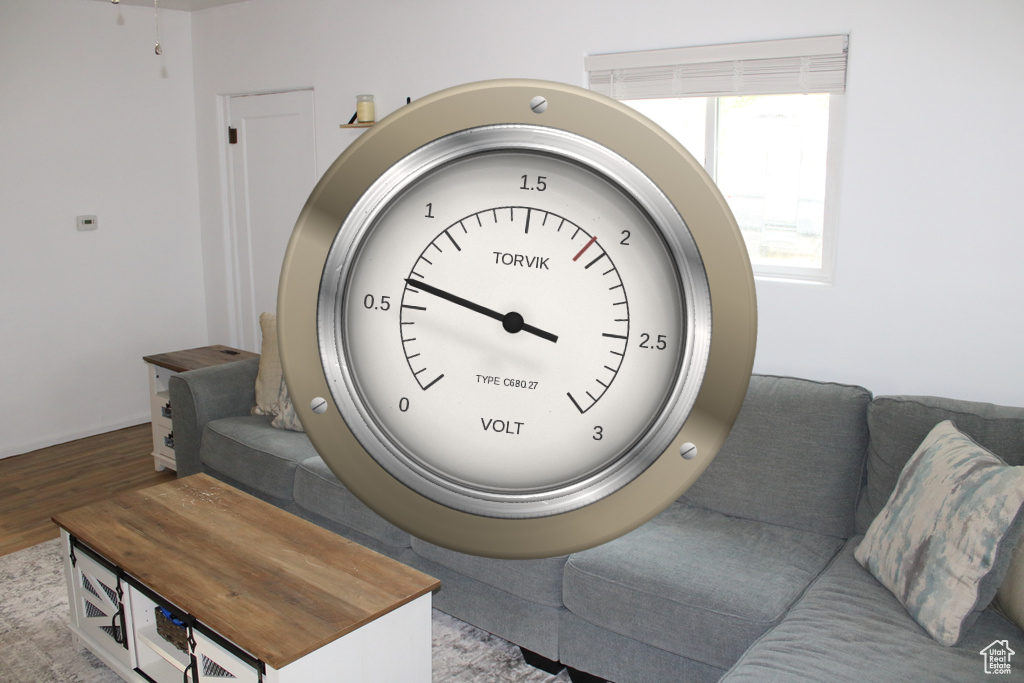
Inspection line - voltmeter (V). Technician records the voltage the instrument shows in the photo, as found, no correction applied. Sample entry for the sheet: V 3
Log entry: V 0.65
